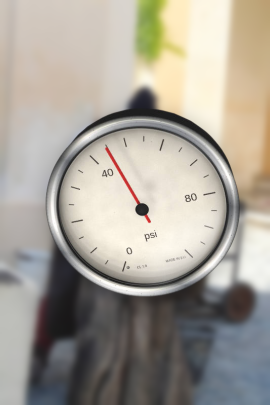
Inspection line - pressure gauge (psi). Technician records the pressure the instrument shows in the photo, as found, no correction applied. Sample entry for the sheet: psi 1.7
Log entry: psi 45
